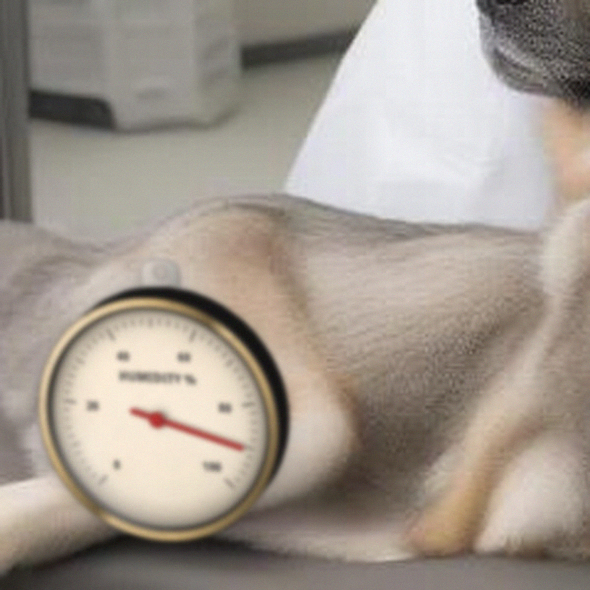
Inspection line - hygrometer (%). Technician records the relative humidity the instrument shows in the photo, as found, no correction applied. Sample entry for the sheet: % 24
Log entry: % 90
